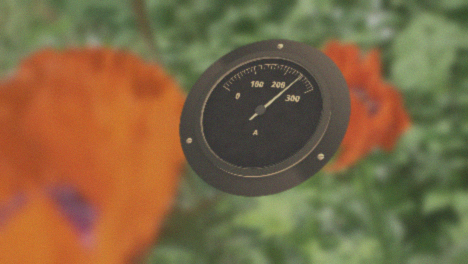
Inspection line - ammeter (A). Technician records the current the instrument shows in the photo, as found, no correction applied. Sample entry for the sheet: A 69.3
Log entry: A 250
